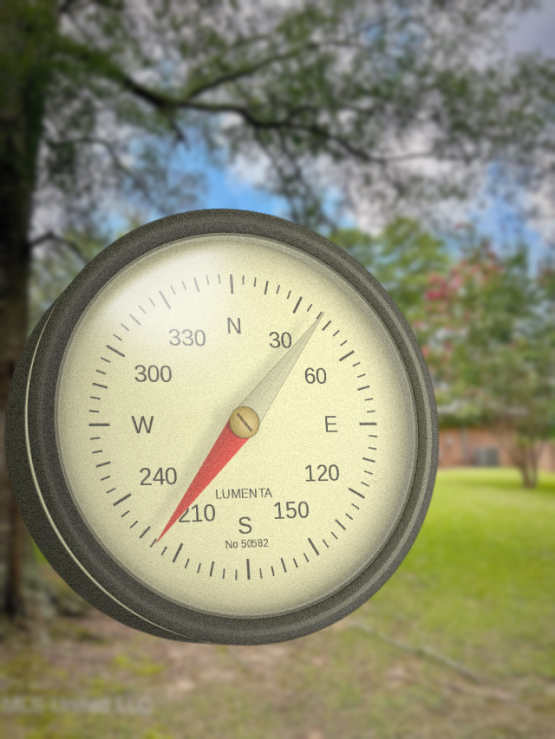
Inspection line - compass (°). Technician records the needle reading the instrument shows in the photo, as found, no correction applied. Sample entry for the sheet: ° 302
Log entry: ° 220
